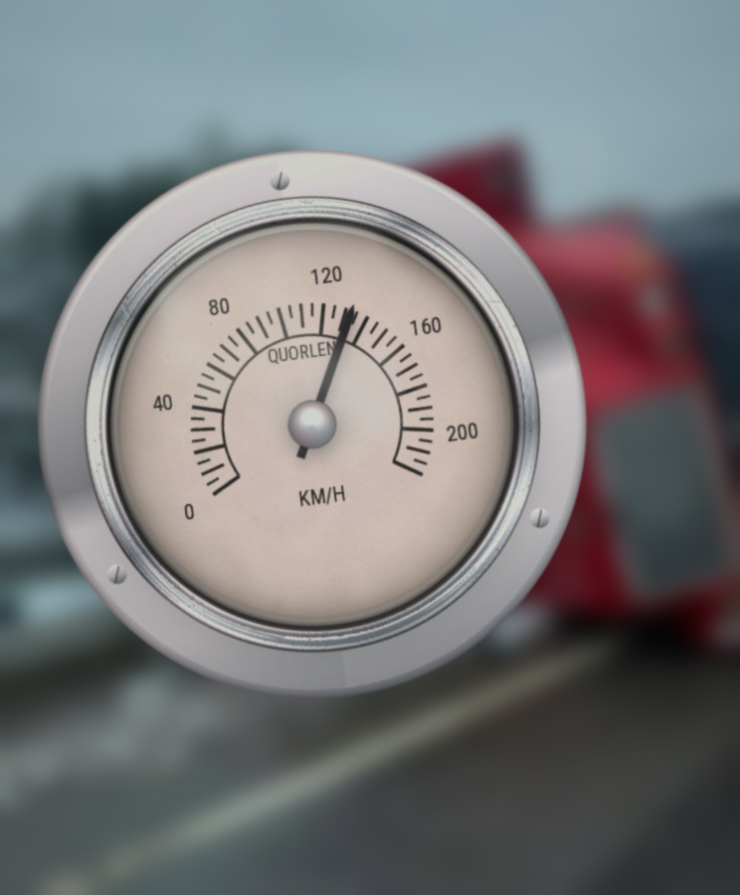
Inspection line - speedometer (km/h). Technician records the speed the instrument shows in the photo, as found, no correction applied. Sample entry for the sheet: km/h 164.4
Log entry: km/h 132.5
